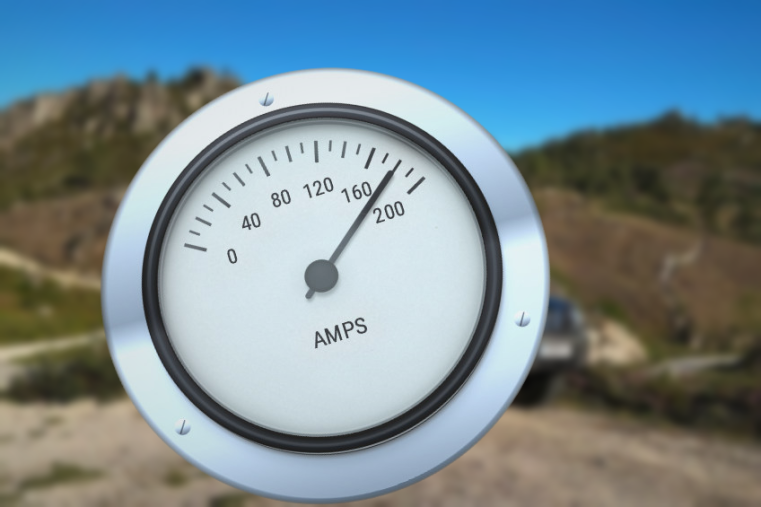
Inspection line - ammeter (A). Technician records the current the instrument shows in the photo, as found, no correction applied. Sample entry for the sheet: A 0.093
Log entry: A 180
